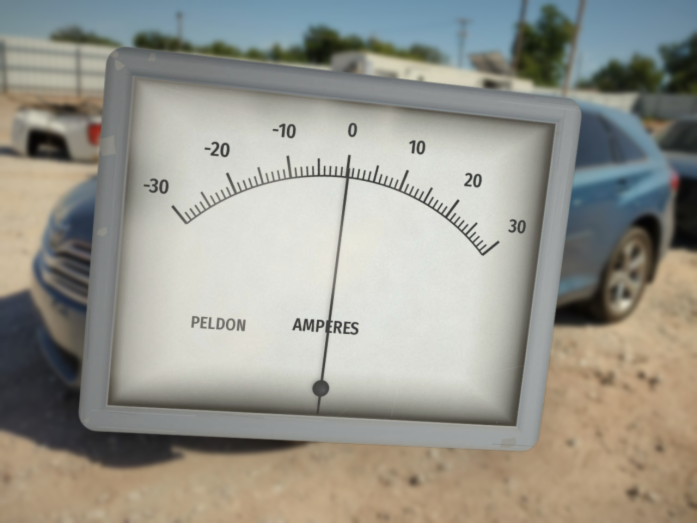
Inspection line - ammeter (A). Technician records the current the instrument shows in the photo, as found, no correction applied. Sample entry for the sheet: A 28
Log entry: A 0
